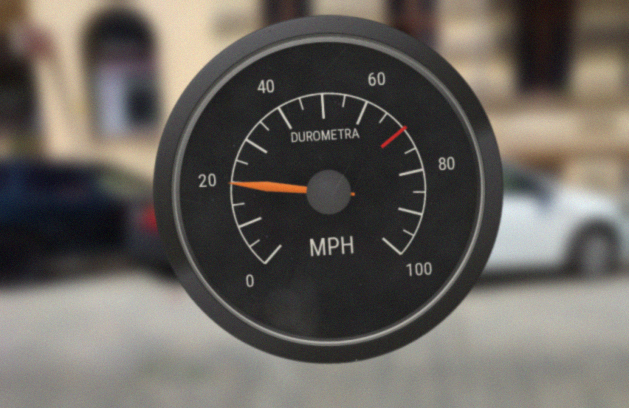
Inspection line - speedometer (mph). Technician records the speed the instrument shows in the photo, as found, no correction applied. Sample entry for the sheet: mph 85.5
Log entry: mph 20
